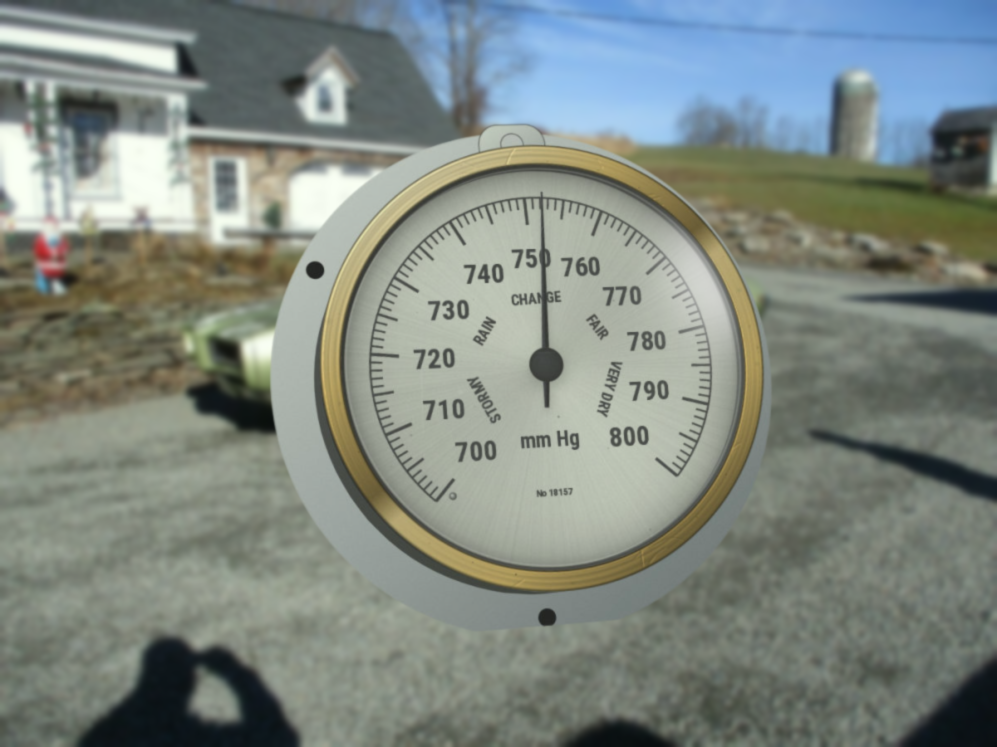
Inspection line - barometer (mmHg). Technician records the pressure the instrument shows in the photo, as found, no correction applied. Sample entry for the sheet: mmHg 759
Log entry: mmHg 752
